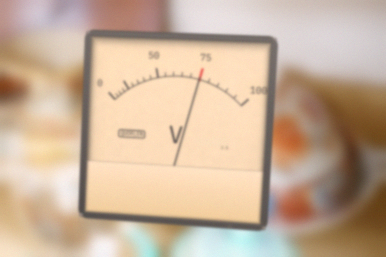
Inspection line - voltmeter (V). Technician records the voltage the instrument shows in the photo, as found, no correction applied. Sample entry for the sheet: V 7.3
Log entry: V 75
